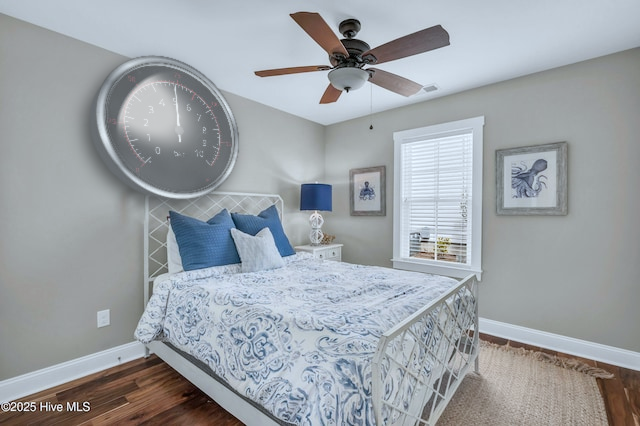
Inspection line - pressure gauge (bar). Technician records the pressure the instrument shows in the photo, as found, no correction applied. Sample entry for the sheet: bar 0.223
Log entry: bar 5
